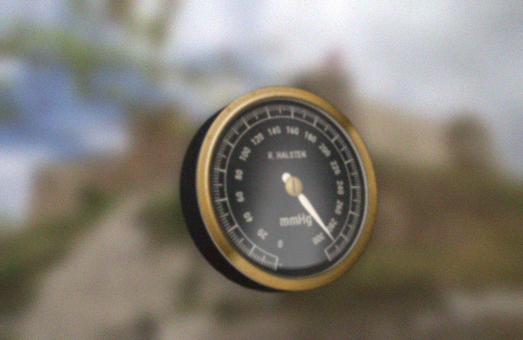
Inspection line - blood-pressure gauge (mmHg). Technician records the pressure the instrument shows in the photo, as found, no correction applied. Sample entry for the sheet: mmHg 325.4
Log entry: mmHg 290
